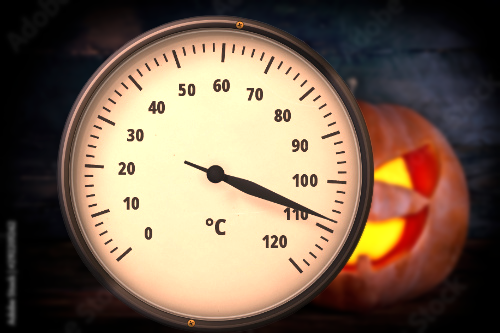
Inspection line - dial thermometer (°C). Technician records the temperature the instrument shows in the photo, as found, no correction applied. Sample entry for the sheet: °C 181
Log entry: °C 108
